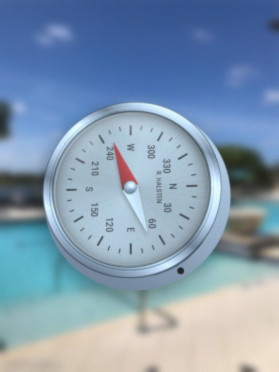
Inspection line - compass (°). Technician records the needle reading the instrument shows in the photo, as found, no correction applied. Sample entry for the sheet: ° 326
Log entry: ° 250
